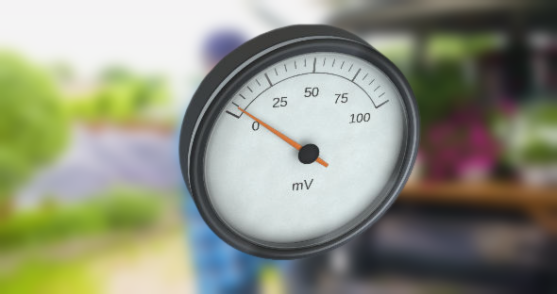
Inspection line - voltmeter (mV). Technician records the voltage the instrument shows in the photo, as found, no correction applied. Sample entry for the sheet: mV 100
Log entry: mV 5
